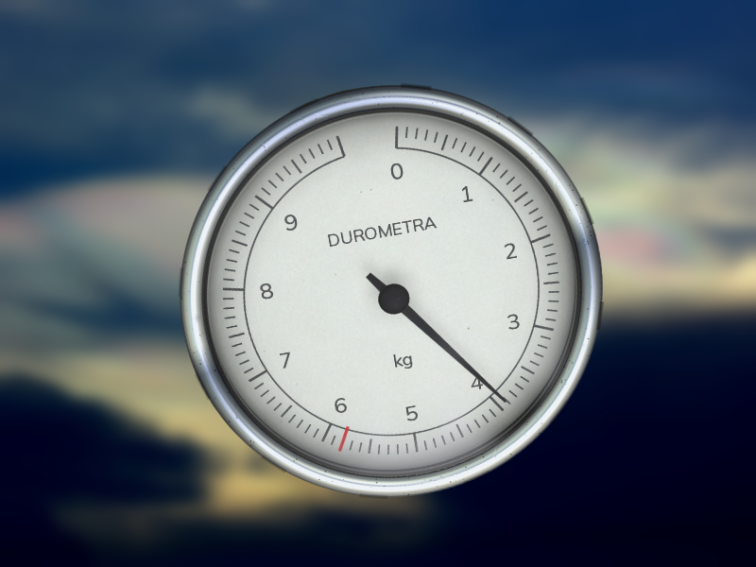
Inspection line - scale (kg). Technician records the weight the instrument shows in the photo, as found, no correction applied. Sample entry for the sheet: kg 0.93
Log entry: kg 3.9
